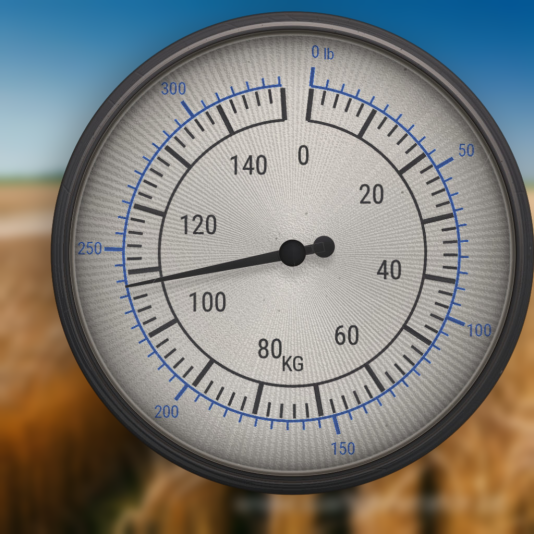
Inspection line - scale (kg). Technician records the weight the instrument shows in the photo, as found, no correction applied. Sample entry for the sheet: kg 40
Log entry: kg 108
